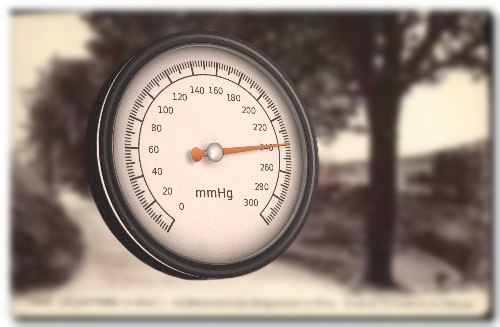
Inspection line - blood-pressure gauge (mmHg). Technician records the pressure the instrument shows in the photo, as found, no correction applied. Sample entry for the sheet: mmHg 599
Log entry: mmHg 240
